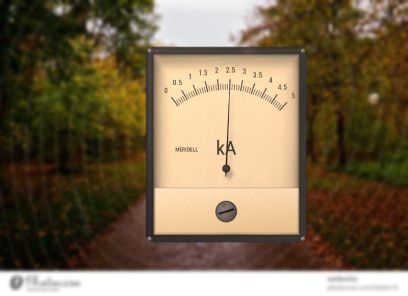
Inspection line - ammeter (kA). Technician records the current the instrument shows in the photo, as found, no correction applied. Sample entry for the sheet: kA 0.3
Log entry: kA 2.5
